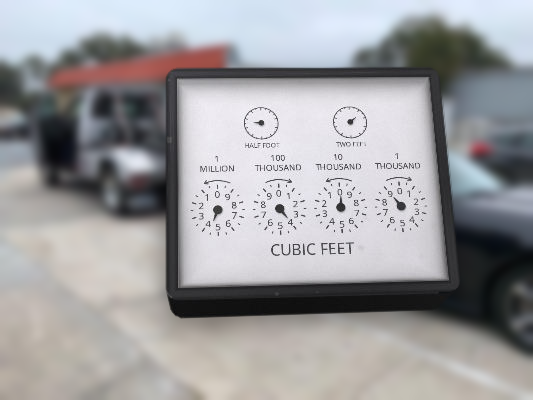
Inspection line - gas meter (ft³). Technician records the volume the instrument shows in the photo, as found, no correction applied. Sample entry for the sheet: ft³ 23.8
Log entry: ft³ 439900
